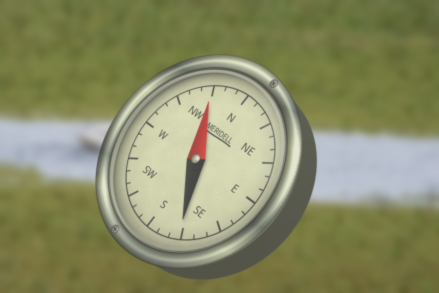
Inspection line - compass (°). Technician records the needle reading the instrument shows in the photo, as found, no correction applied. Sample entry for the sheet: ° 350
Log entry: ° 330
